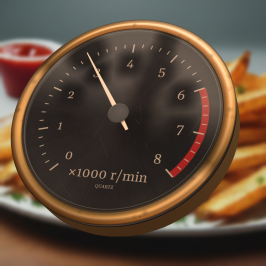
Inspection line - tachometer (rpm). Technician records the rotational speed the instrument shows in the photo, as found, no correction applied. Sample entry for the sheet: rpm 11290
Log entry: rpm 3000
